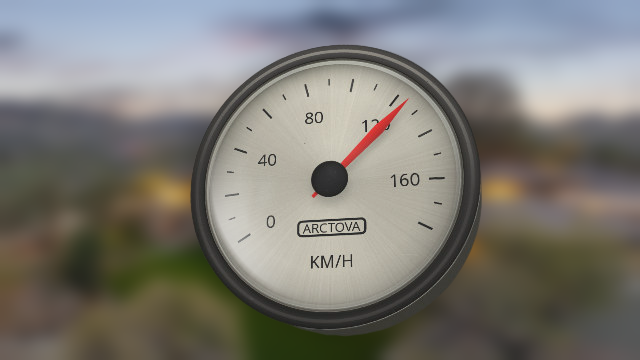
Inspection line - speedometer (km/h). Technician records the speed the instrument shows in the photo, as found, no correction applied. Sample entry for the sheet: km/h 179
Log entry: km/h 125
